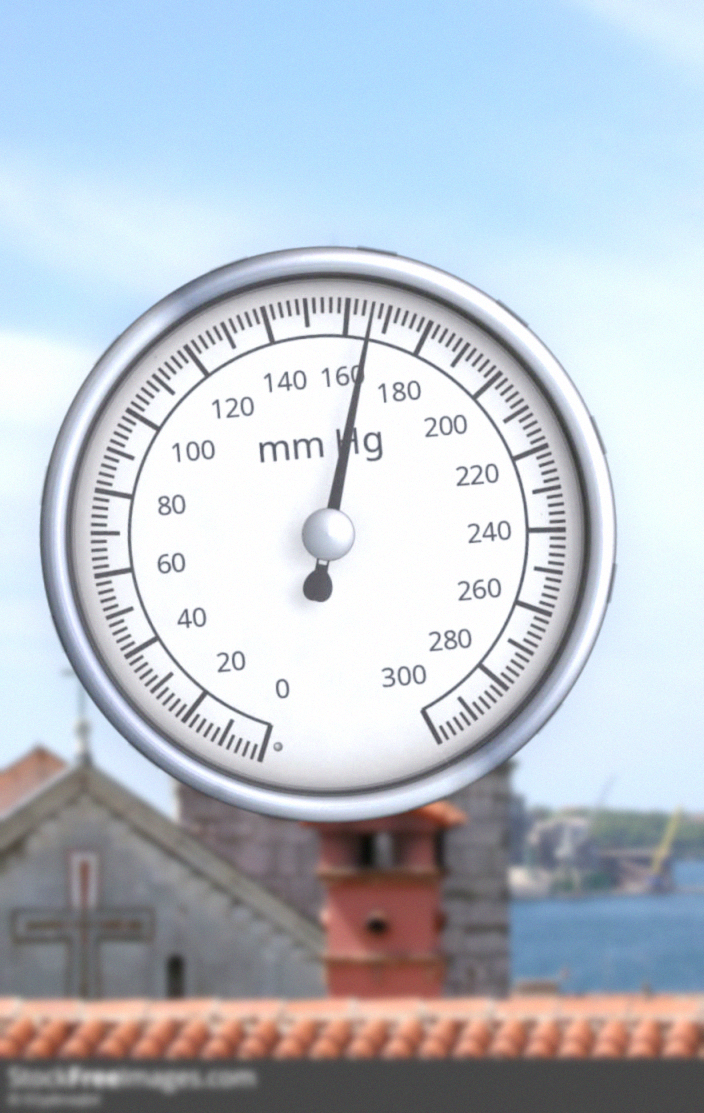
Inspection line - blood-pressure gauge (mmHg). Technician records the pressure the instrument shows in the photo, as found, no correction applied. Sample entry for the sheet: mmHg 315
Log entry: mmHg 166
